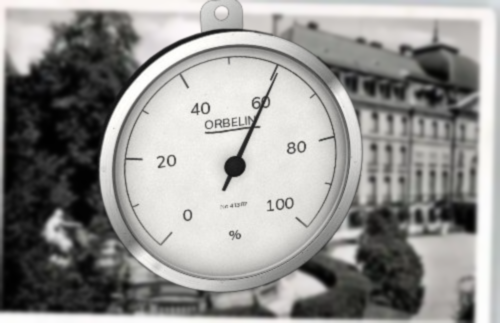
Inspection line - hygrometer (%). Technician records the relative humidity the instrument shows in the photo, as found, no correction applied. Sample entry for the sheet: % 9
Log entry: % 60
